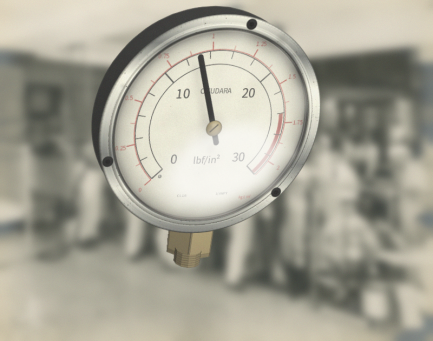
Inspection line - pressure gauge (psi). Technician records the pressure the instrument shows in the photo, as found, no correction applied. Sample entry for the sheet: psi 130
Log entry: psi 13
